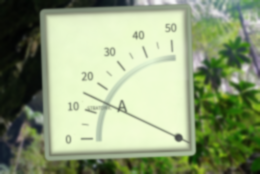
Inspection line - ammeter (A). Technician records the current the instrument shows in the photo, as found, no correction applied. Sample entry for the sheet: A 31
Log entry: A 15
